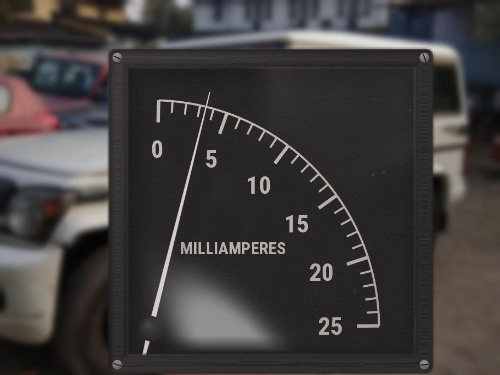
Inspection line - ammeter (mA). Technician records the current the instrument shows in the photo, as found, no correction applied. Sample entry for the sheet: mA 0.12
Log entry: mA 3.5
